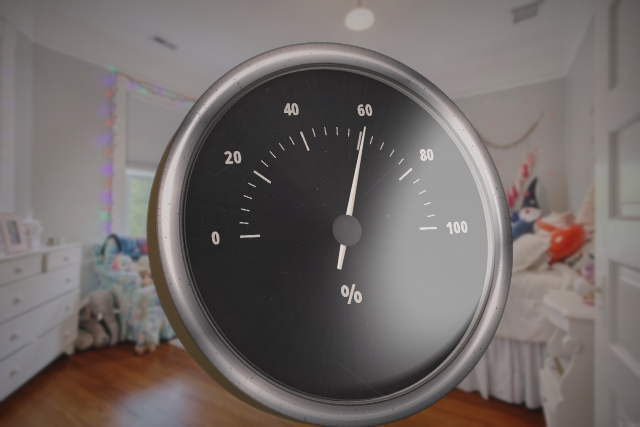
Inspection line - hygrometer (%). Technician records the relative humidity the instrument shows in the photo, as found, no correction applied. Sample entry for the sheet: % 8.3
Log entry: % 60
